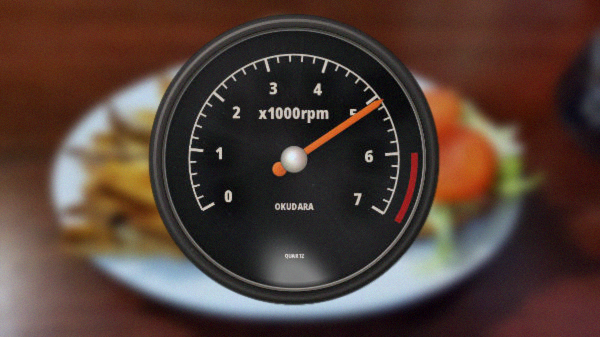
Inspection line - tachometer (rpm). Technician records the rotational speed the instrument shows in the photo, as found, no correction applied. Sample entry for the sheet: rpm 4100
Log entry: rpm 5100
